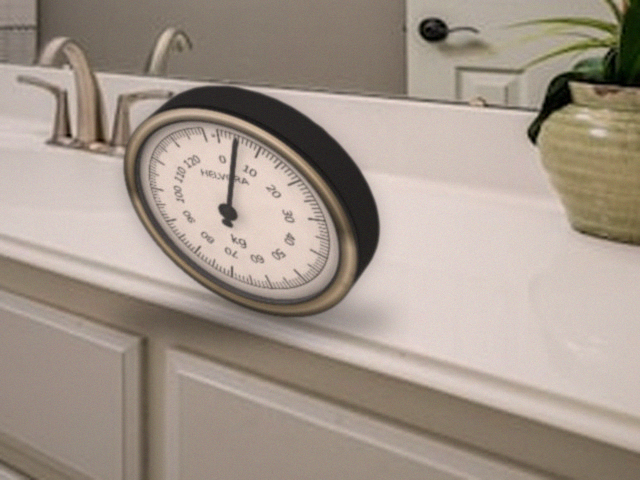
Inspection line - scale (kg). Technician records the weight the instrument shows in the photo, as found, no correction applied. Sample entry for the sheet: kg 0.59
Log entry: kg 5
